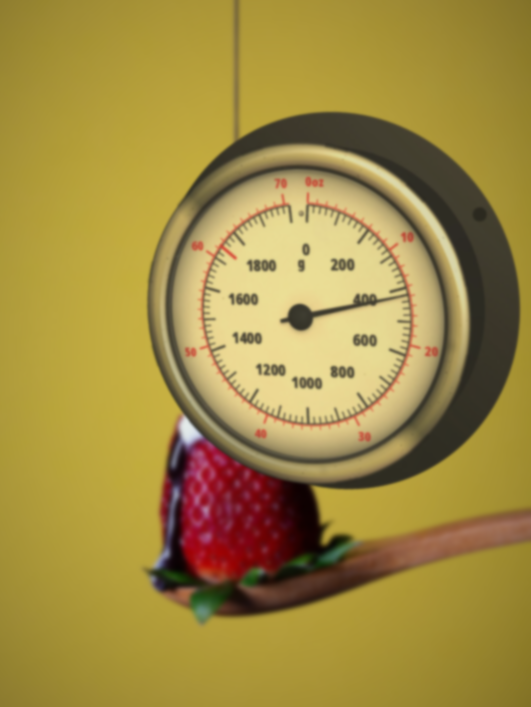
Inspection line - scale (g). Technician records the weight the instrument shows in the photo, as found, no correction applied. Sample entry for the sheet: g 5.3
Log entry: g 420
